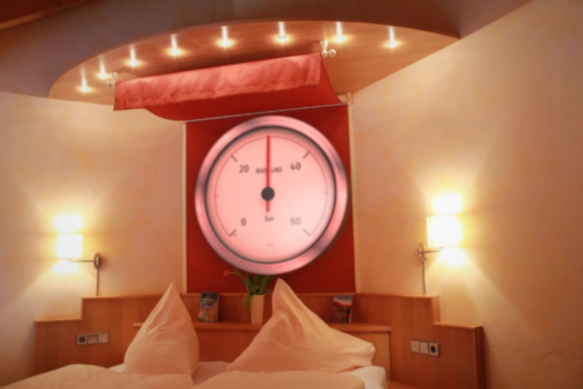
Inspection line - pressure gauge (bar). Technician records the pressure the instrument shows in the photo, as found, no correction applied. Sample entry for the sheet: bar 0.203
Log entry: bar 30
